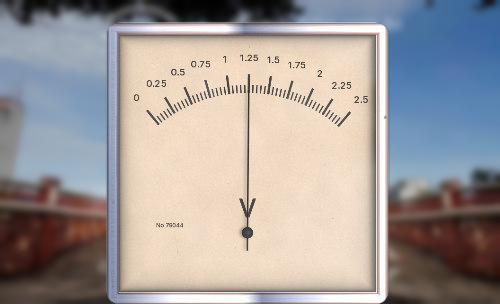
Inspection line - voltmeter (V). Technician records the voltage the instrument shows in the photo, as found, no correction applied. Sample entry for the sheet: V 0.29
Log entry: V 1.25
